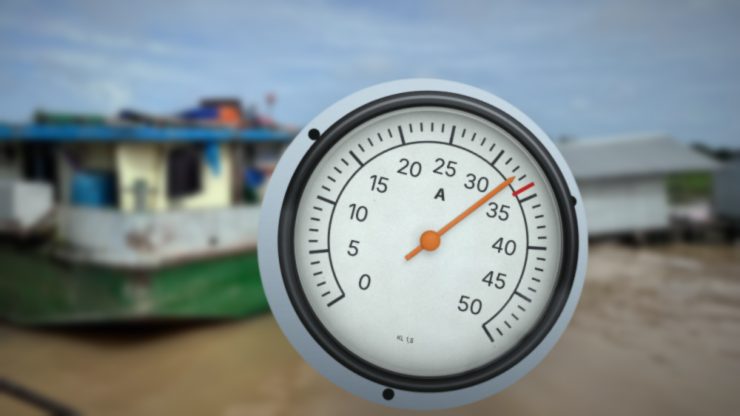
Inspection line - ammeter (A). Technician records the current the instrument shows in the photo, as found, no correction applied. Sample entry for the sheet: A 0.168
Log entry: A 32.5
